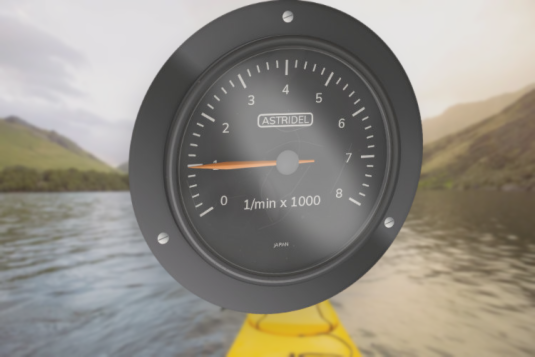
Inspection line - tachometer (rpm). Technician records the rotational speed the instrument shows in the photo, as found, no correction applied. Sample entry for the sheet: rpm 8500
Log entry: rpm 1000
